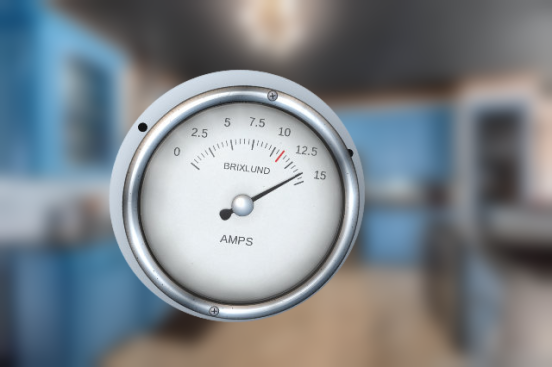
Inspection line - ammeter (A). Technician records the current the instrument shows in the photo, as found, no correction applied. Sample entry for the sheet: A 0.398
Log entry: A 14
